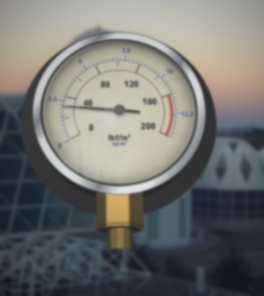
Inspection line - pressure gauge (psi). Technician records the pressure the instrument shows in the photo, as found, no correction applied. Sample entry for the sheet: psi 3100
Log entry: psi 30
